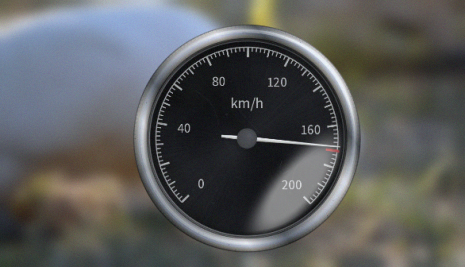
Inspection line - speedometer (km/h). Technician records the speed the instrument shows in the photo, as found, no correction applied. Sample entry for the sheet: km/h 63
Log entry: km/h 170
